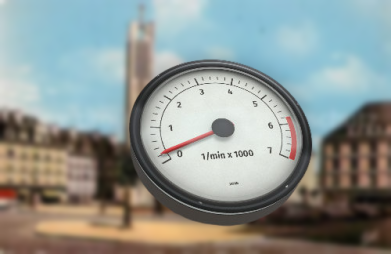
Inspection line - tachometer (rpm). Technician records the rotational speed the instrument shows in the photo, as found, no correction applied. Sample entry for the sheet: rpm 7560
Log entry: rpm 200
